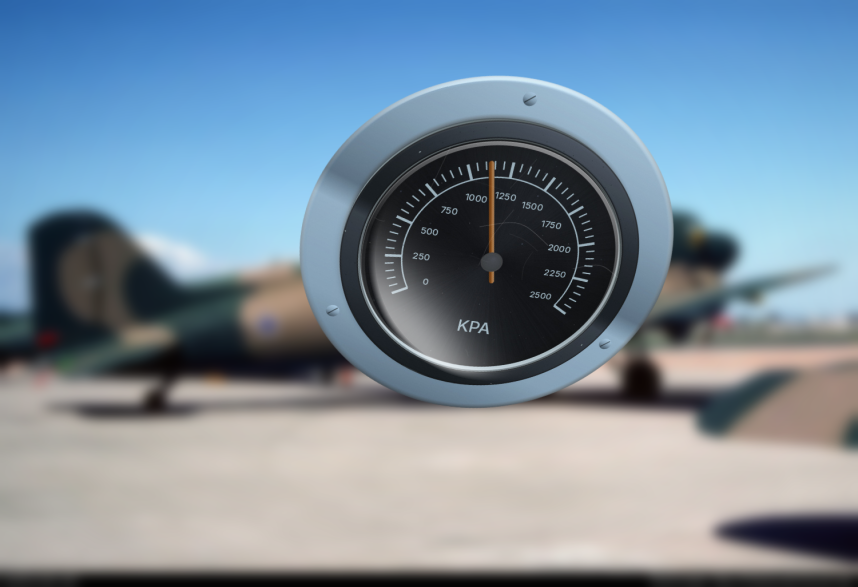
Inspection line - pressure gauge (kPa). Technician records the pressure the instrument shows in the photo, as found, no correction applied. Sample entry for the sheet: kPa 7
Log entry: kPa 1125
